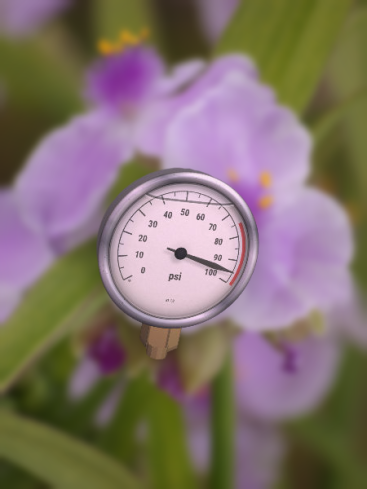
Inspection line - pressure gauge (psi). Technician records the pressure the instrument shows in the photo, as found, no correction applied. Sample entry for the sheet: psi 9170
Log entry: psi 95
